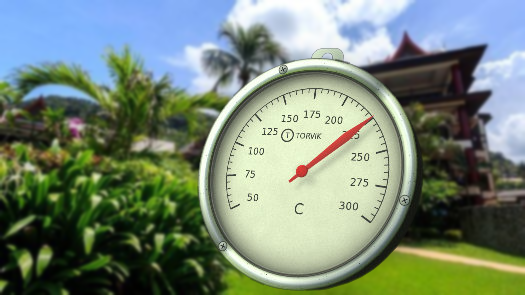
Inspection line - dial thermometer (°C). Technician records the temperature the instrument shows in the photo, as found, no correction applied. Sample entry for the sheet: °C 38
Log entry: °C 225
